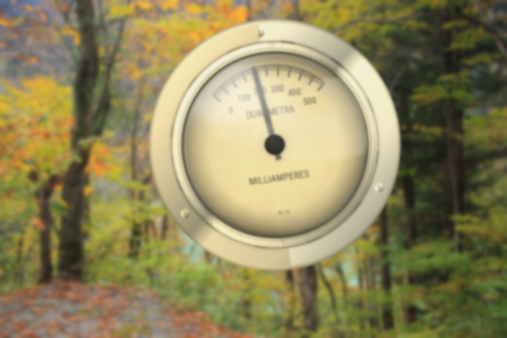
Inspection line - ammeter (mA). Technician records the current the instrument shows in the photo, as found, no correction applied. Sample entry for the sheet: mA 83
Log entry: mA 200
